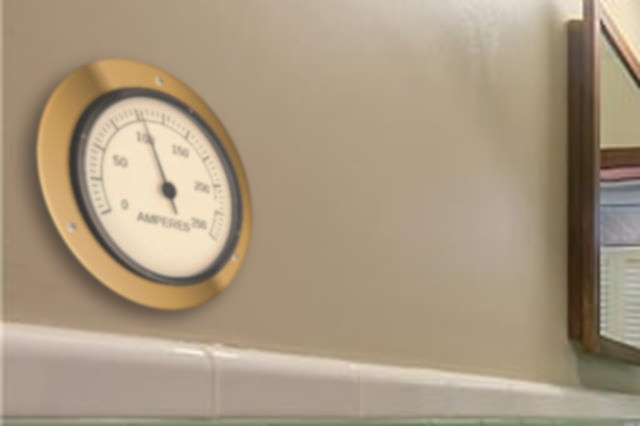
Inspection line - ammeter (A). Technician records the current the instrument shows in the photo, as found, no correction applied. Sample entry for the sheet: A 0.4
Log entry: A 100
